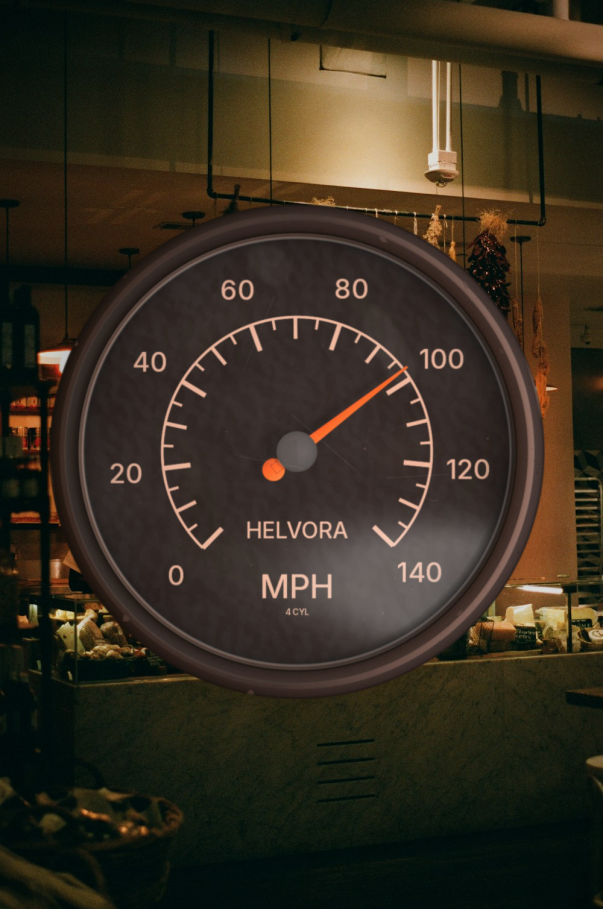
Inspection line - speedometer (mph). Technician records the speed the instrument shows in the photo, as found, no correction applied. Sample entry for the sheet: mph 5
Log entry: mph 97.5
